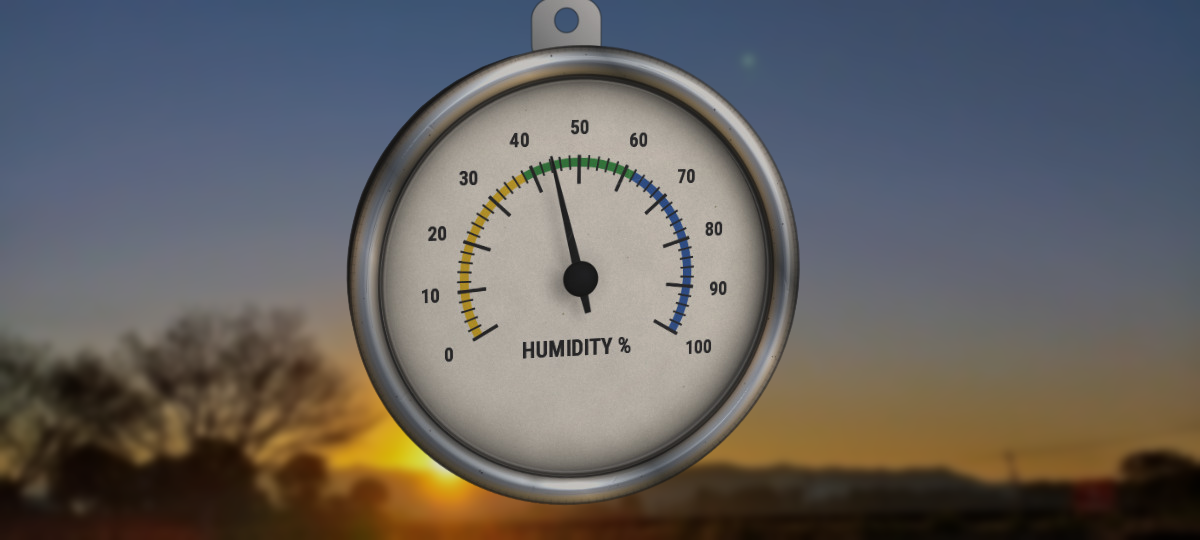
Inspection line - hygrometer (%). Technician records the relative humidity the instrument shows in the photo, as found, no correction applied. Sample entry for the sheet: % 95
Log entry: % 44
